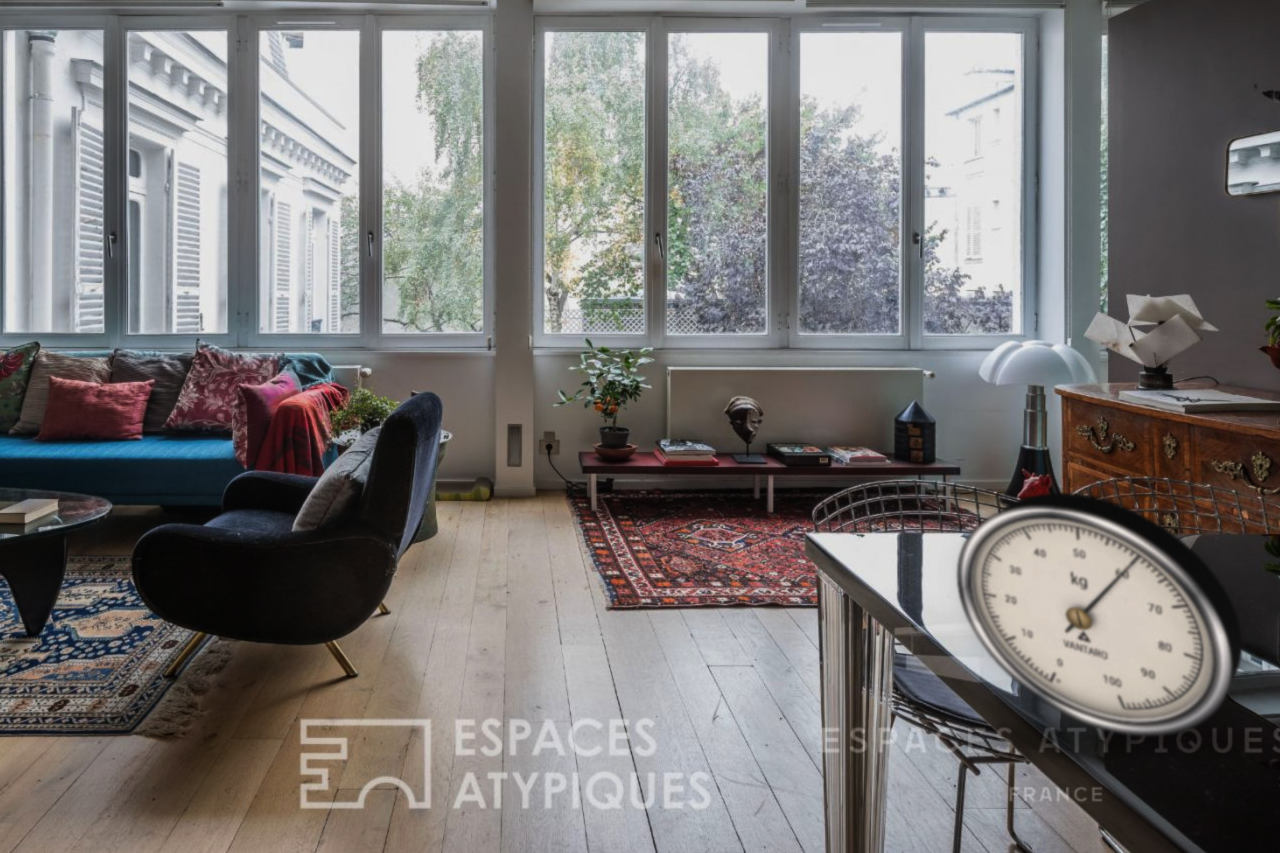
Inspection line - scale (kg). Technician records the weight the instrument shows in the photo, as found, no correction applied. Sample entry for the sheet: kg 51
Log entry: kg 60
